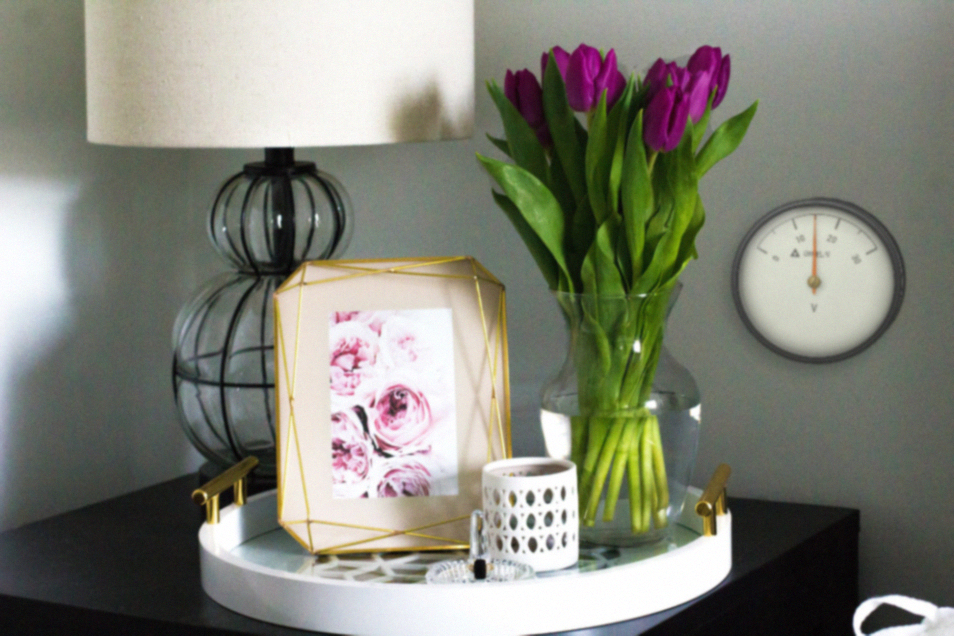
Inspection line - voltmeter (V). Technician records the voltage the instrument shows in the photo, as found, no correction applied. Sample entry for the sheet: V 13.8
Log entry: V 15
